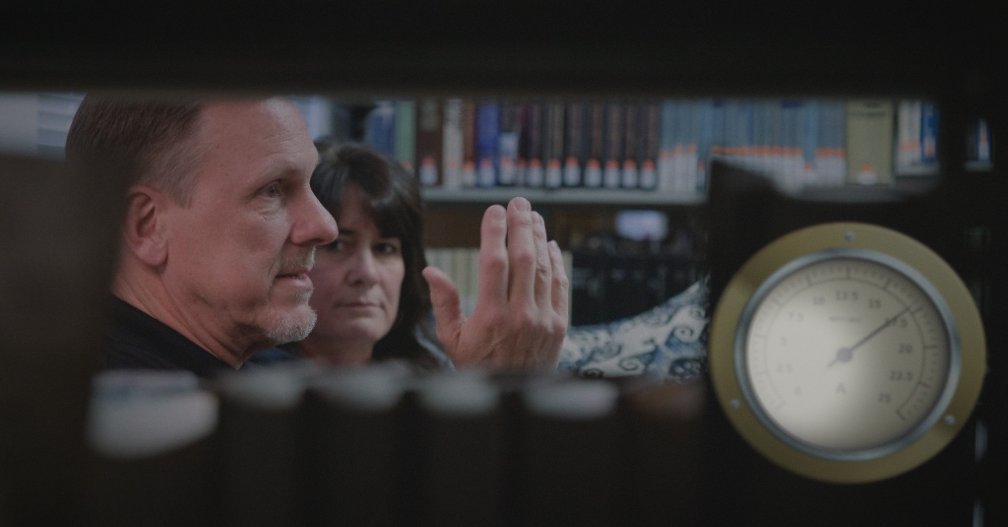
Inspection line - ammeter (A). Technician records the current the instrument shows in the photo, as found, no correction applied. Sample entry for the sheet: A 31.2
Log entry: A 17
